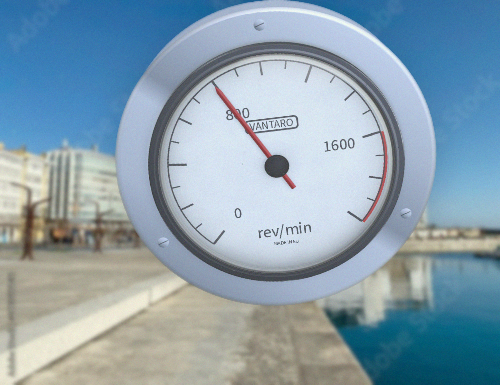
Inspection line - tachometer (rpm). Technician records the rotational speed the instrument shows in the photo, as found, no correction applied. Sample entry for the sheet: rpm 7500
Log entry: rpm 800
